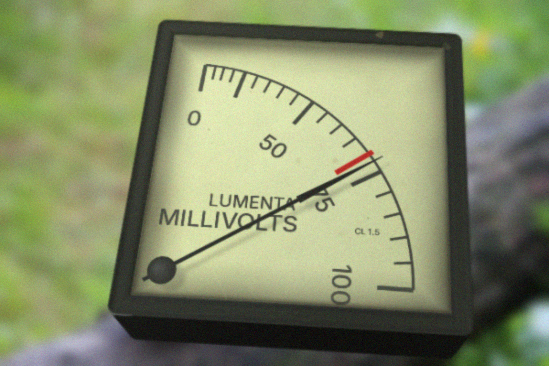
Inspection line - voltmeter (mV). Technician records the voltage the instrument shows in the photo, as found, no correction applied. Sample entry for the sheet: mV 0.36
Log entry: mV 72.5
